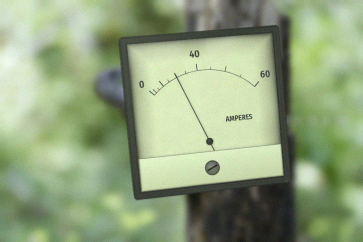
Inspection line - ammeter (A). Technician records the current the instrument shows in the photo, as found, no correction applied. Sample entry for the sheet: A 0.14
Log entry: A 30
